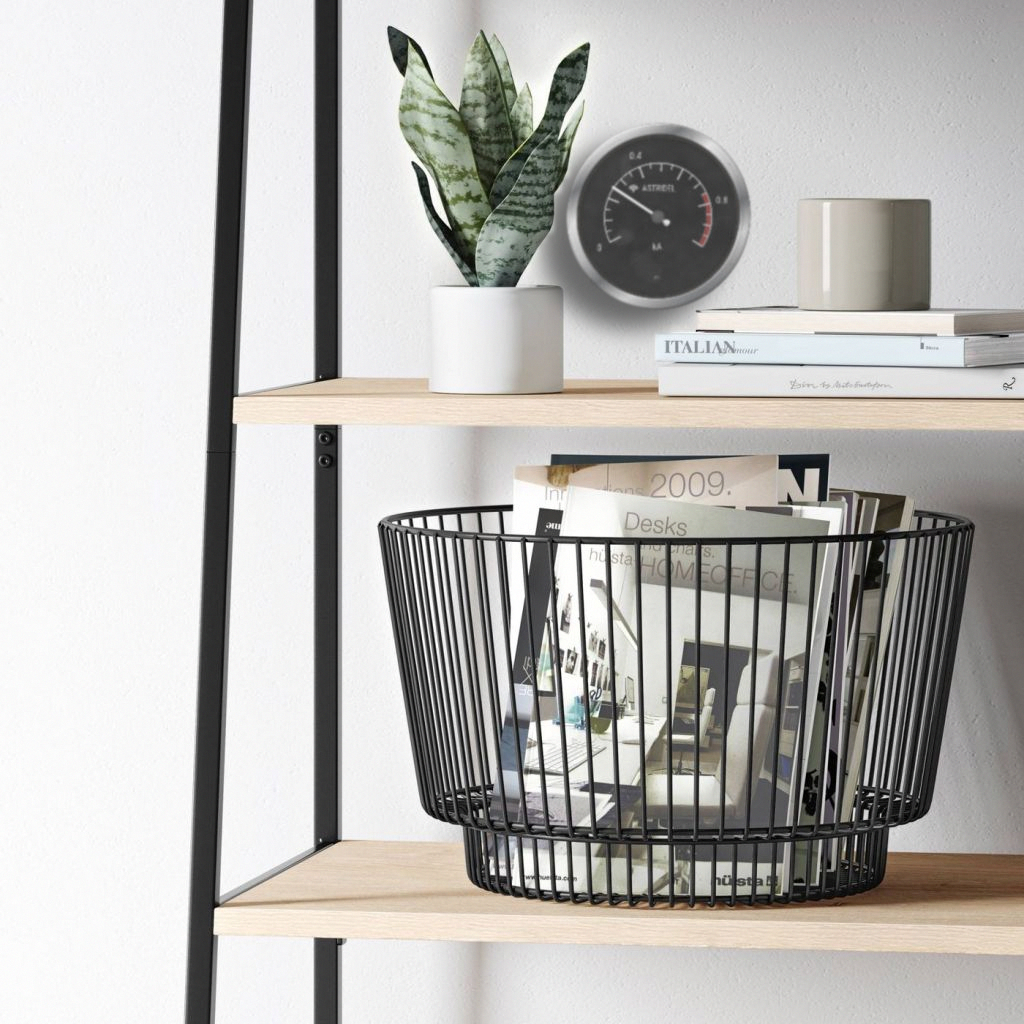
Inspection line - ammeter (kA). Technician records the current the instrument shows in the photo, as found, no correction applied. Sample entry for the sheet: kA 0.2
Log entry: kA 0.25
